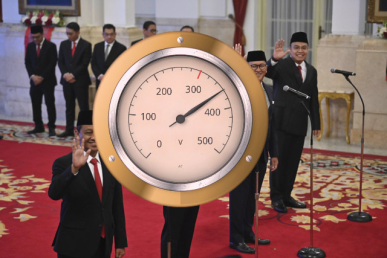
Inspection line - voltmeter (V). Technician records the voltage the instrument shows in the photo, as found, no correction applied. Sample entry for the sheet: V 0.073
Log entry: V 360
